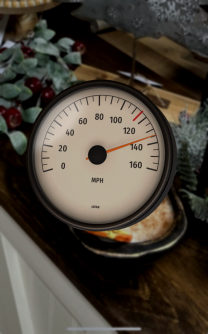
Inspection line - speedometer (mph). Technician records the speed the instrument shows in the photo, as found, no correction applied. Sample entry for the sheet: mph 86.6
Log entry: mph 135
